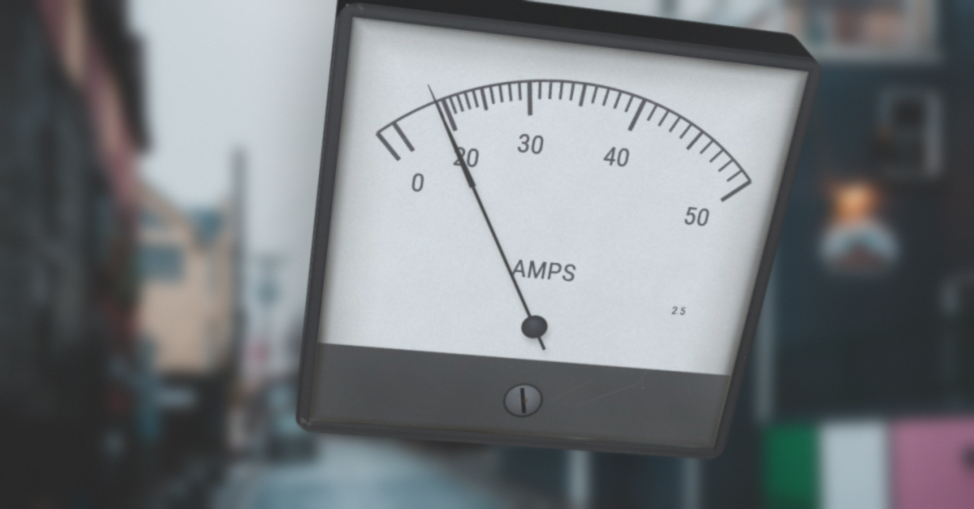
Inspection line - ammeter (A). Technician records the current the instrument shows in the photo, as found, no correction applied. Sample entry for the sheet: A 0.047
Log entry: A 19
